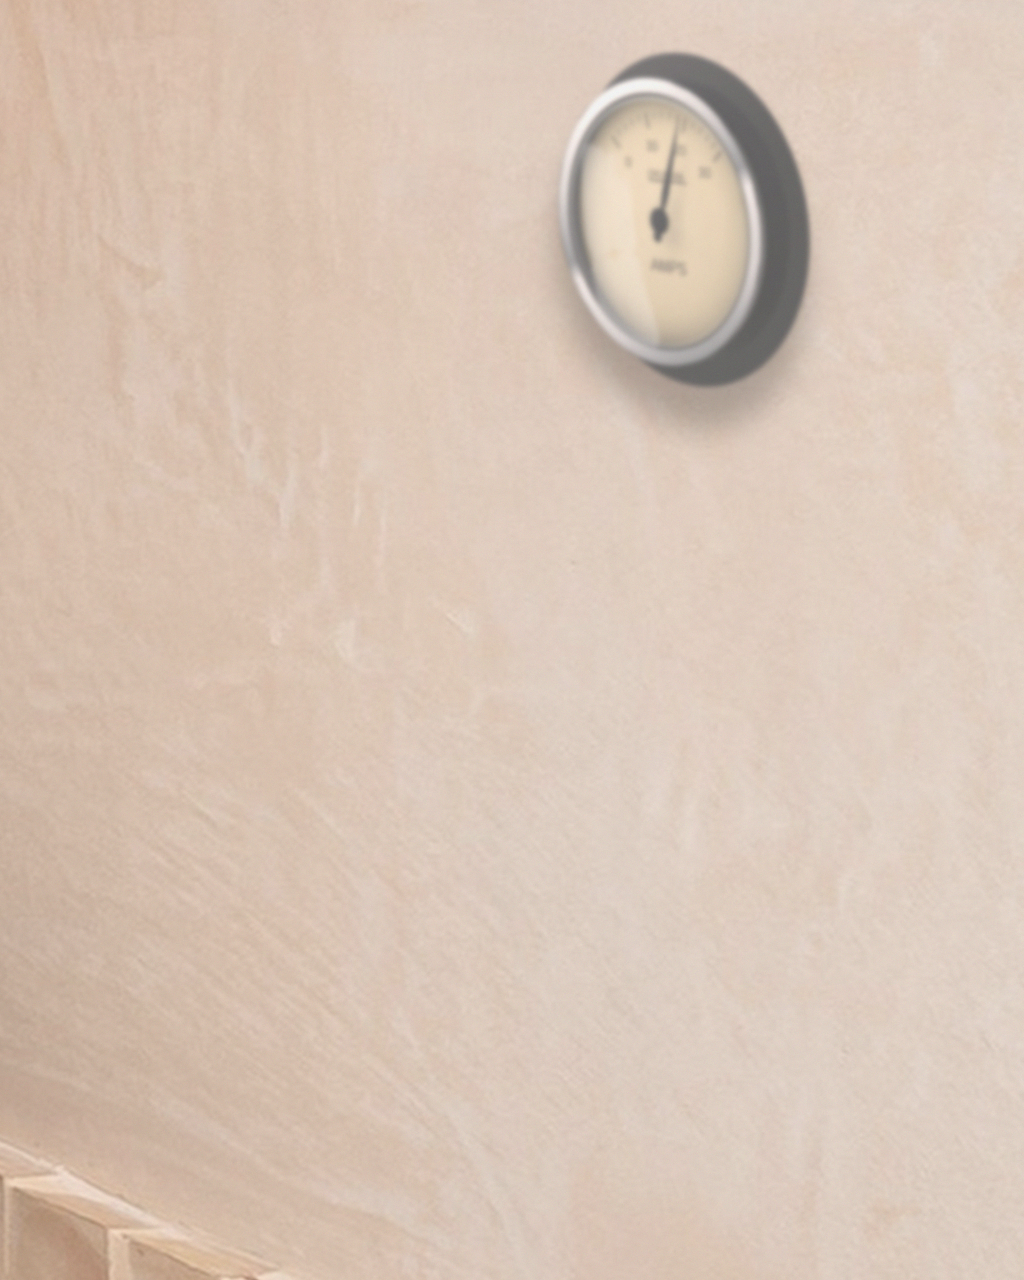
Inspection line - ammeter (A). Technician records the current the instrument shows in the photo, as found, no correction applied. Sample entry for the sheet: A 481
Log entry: A 20
